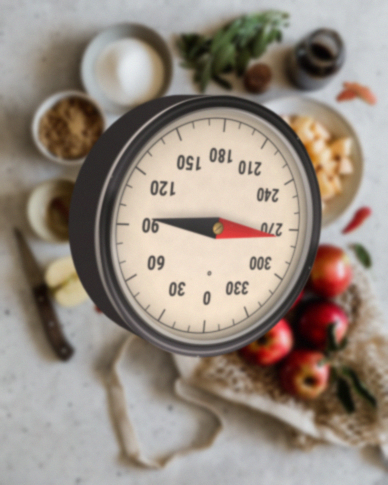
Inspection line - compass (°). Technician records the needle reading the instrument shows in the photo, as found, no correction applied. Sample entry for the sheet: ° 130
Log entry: ° 275
